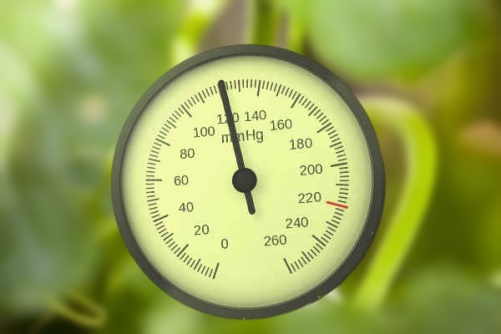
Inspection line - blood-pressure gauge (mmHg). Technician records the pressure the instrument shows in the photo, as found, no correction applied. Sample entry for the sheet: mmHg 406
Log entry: mmHg 122
